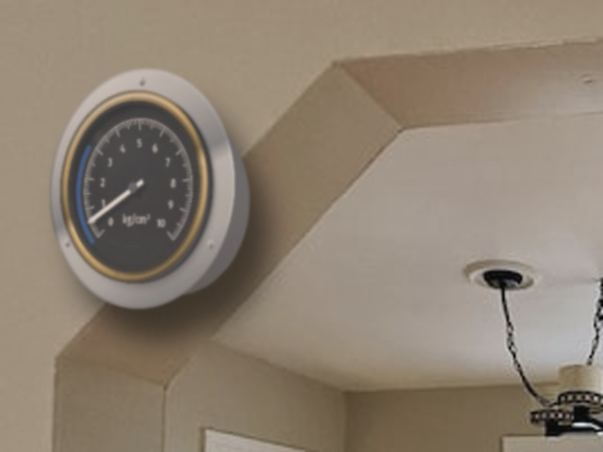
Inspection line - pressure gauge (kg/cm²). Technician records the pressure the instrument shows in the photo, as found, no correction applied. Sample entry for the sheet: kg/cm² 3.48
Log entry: kg/cm² 0.5
